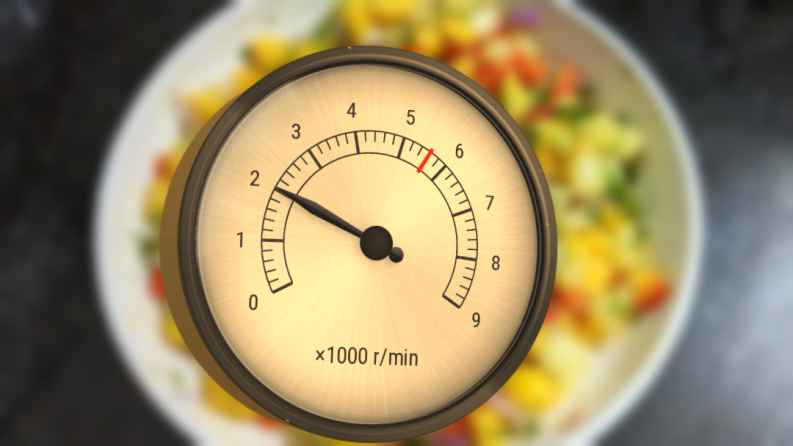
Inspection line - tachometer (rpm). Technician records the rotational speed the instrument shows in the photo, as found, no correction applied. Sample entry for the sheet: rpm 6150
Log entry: rpm 2000
